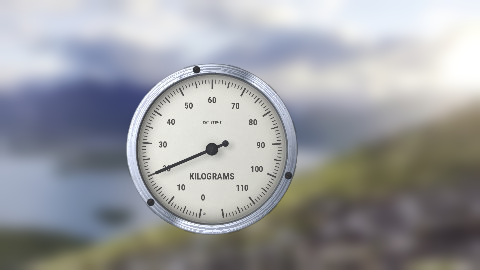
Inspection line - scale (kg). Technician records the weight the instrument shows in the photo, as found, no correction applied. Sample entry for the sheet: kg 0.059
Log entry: kg 20
